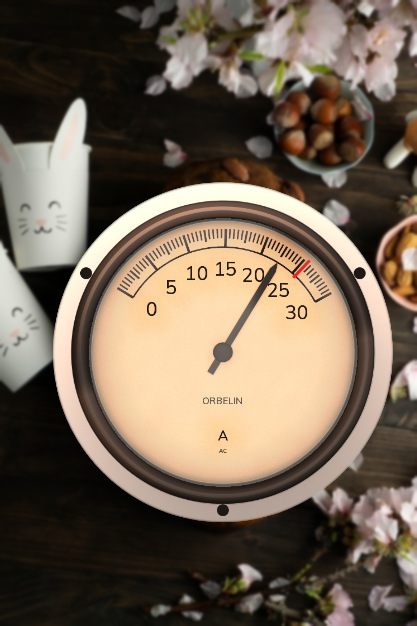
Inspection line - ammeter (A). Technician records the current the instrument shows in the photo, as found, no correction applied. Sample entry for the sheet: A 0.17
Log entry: A 22.5
